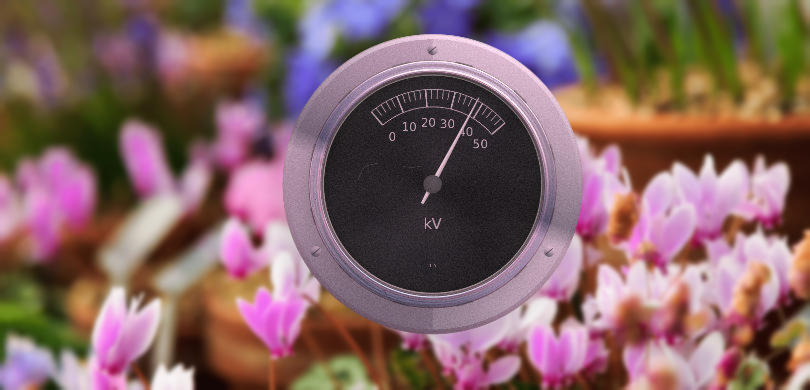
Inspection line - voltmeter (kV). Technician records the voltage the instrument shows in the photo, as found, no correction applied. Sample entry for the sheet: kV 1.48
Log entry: kV 38
